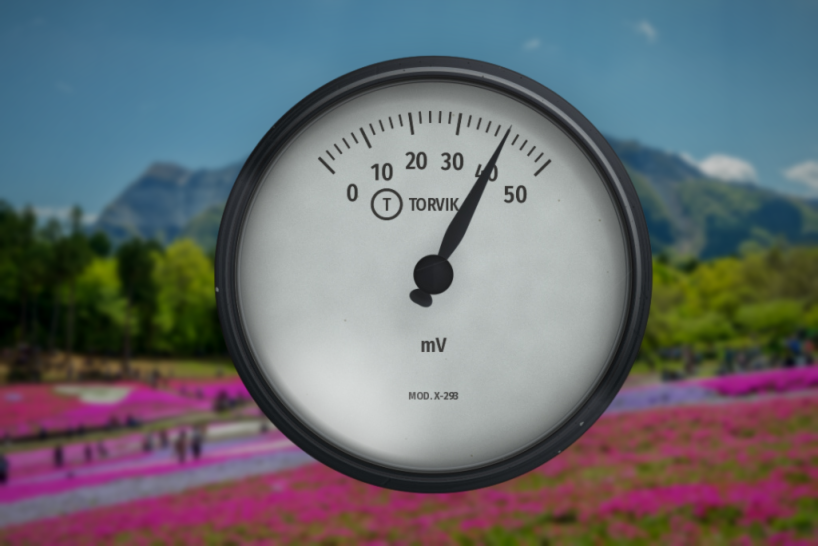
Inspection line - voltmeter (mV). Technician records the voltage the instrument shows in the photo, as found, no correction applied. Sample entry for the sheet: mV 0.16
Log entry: mV 40
